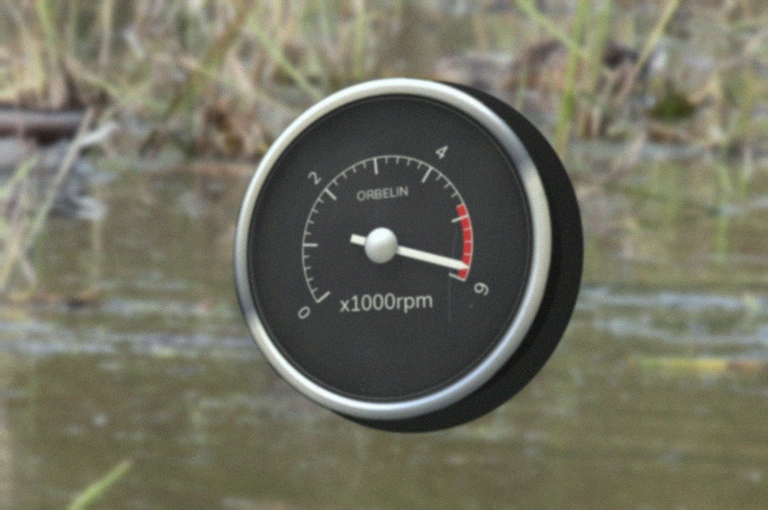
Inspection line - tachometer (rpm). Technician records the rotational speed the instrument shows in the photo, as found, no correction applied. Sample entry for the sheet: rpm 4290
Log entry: rpm 5800
